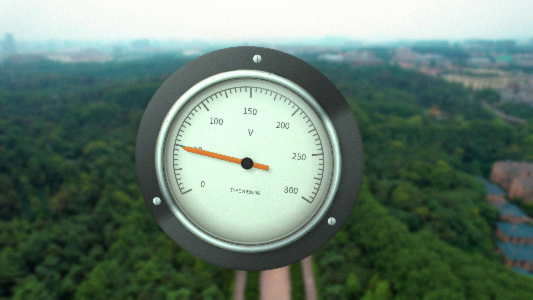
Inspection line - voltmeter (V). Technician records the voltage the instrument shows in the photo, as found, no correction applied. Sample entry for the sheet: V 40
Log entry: V 50
